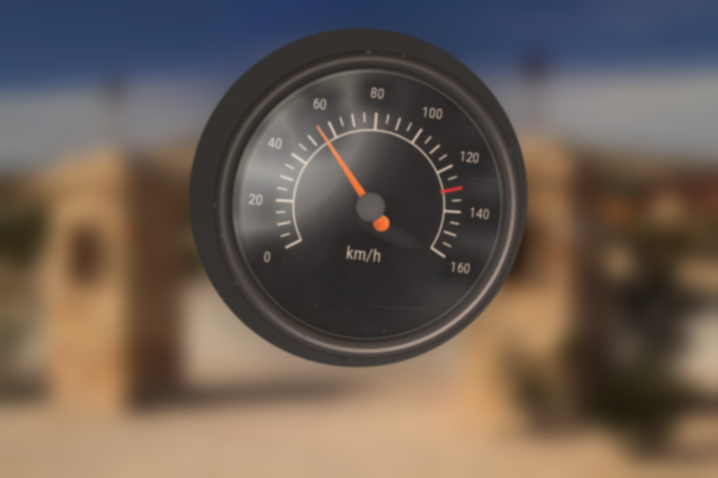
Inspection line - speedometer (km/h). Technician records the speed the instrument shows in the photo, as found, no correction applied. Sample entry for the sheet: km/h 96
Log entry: km/h 55
